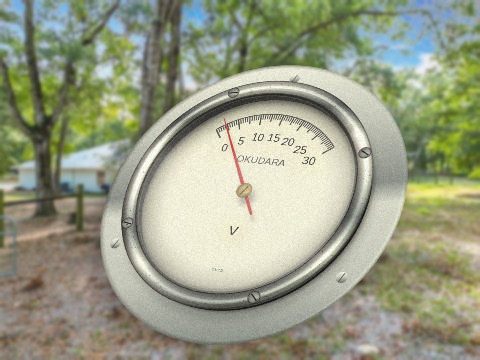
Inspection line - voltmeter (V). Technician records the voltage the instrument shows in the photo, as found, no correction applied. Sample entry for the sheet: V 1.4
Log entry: V 2.5
